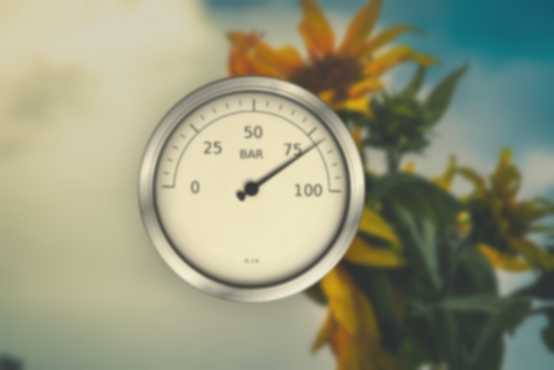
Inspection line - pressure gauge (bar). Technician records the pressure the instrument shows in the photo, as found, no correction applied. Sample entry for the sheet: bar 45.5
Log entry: bar 80
